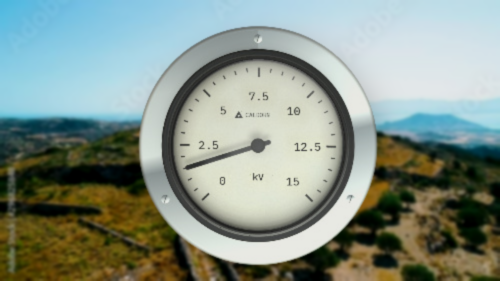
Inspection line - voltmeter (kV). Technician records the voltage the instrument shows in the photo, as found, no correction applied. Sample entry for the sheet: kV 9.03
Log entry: kV 1.5
